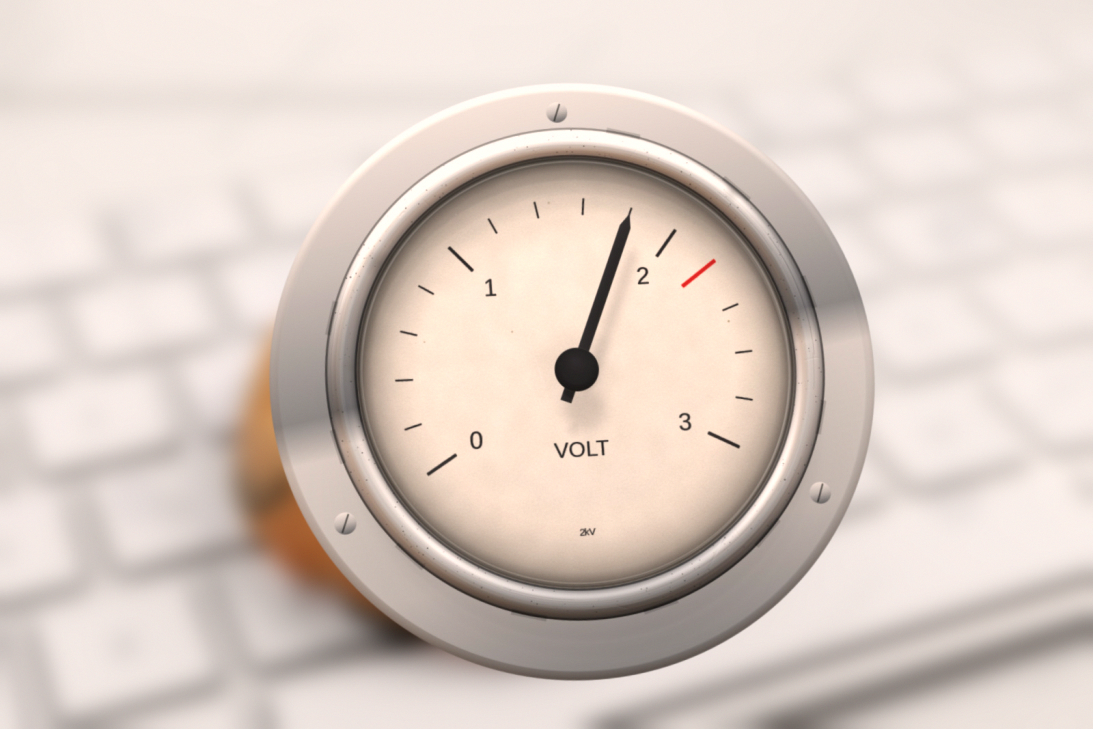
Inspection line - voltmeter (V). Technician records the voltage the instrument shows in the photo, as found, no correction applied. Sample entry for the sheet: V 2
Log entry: V 1.8
